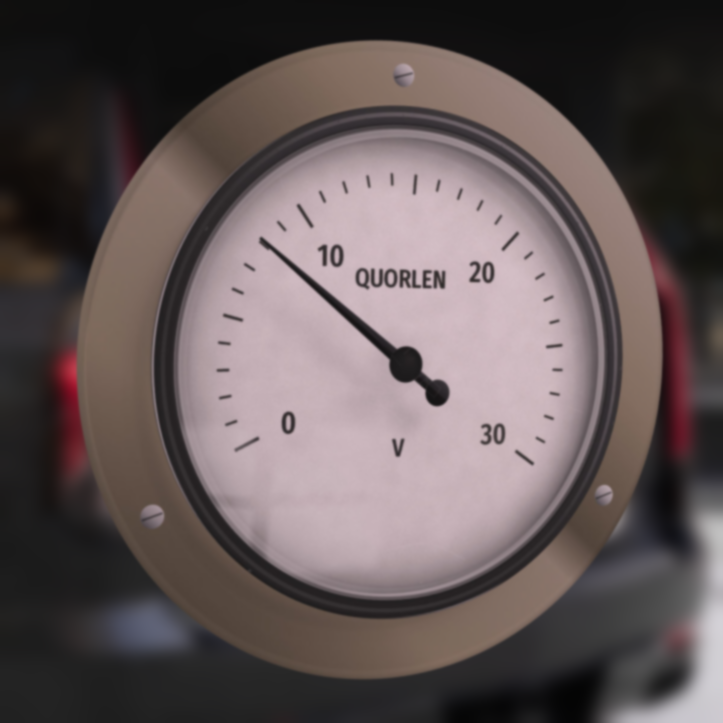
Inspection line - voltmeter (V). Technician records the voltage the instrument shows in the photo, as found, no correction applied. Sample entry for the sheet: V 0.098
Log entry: V 8
